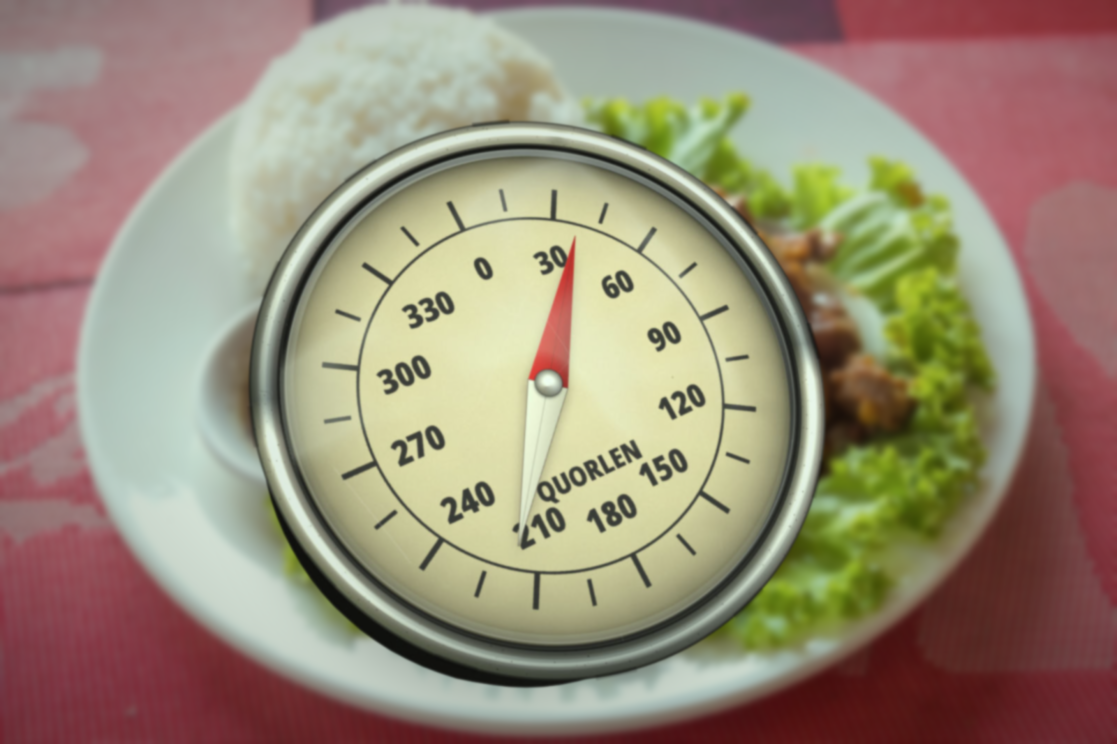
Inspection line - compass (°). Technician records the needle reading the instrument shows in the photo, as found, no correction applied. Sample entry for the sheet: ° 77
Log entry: ° 37.5
